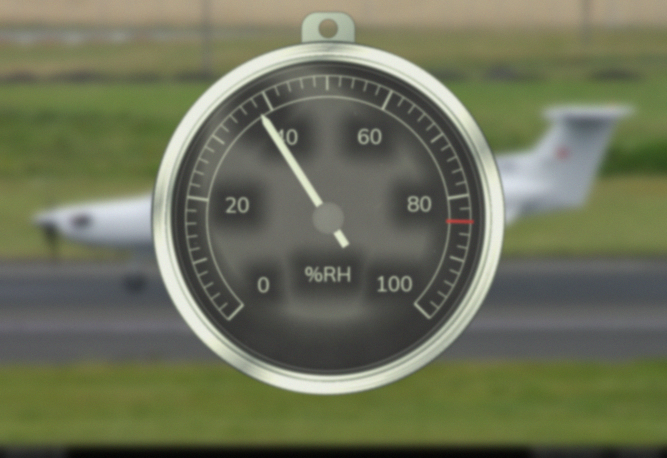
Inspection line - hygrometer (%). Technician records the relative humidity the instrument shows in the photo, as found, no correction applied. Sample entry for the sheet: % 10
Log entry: % 38
